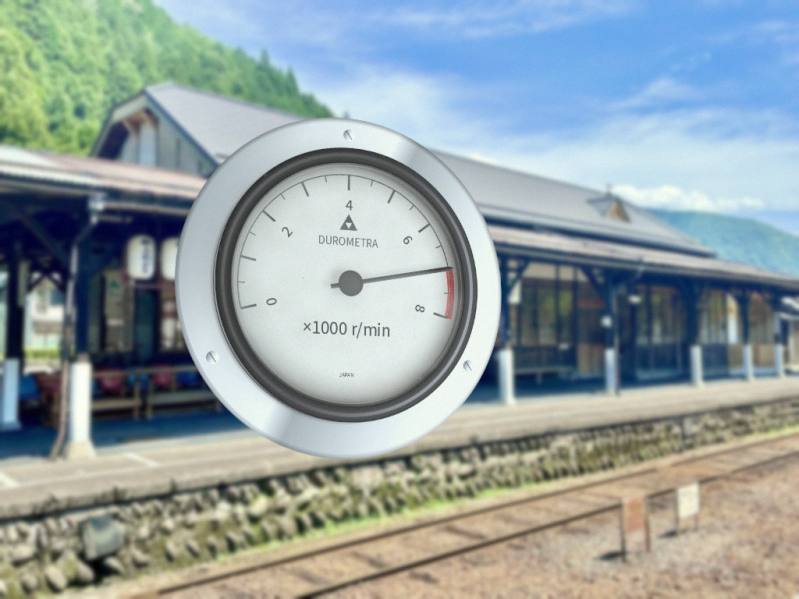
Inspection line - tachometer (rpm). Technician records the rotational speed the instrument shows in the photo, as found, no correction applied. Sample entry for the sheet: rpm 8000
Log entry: rpm 7000
